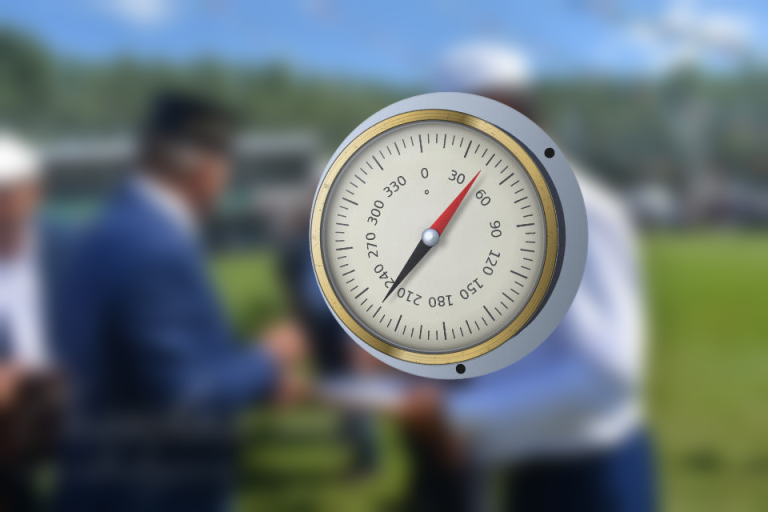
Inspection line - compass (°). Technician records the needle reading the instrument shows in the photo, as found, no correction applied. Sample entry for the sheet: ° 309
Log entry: ° 45
